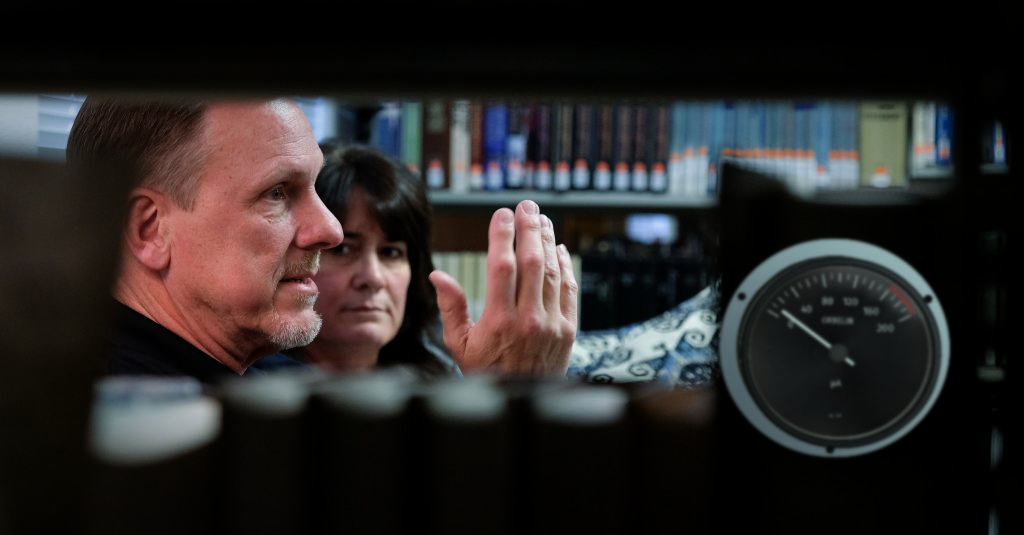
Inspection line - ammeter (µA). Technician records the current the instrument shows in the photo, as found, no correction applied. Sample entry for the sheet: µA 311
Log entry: µA 10
